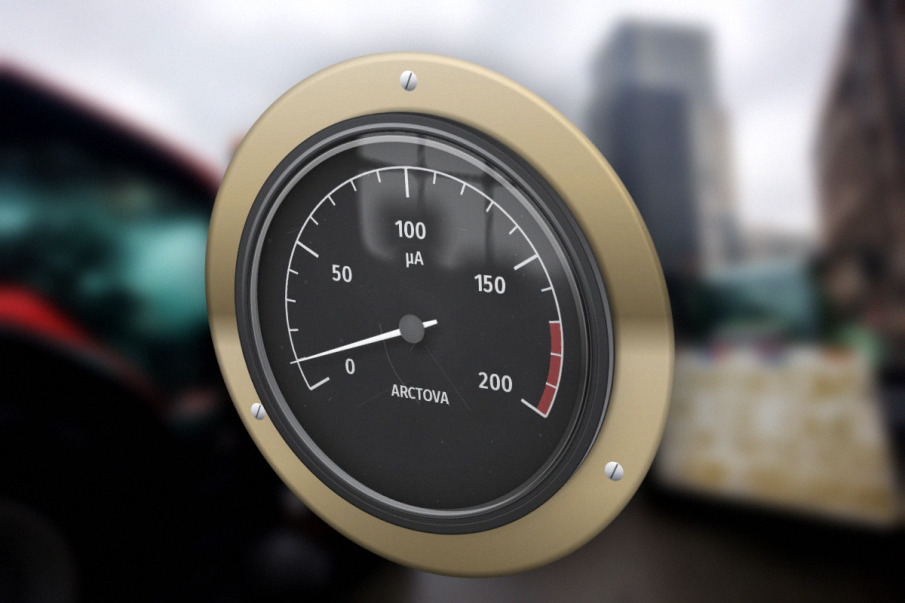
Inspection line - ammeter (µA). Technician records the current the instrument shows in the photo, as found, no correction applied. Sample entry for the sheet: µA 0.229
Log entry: µA 10
